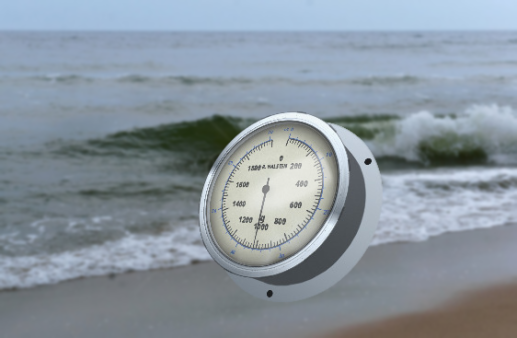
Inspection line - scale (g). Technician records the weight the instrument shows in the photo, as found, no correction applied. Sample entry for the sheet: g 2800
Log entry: g 1000
